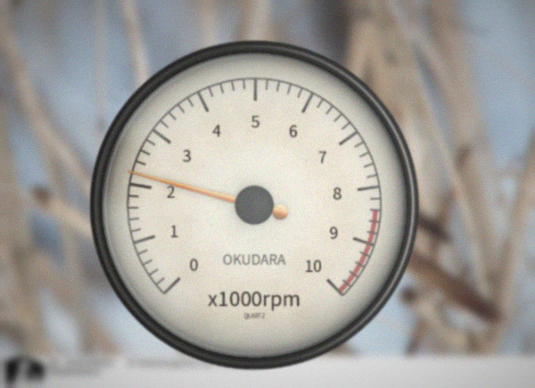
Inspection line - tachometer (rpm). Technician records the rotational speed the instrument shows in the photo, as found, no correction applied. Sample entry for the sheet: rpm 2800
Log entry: rpm 2200
